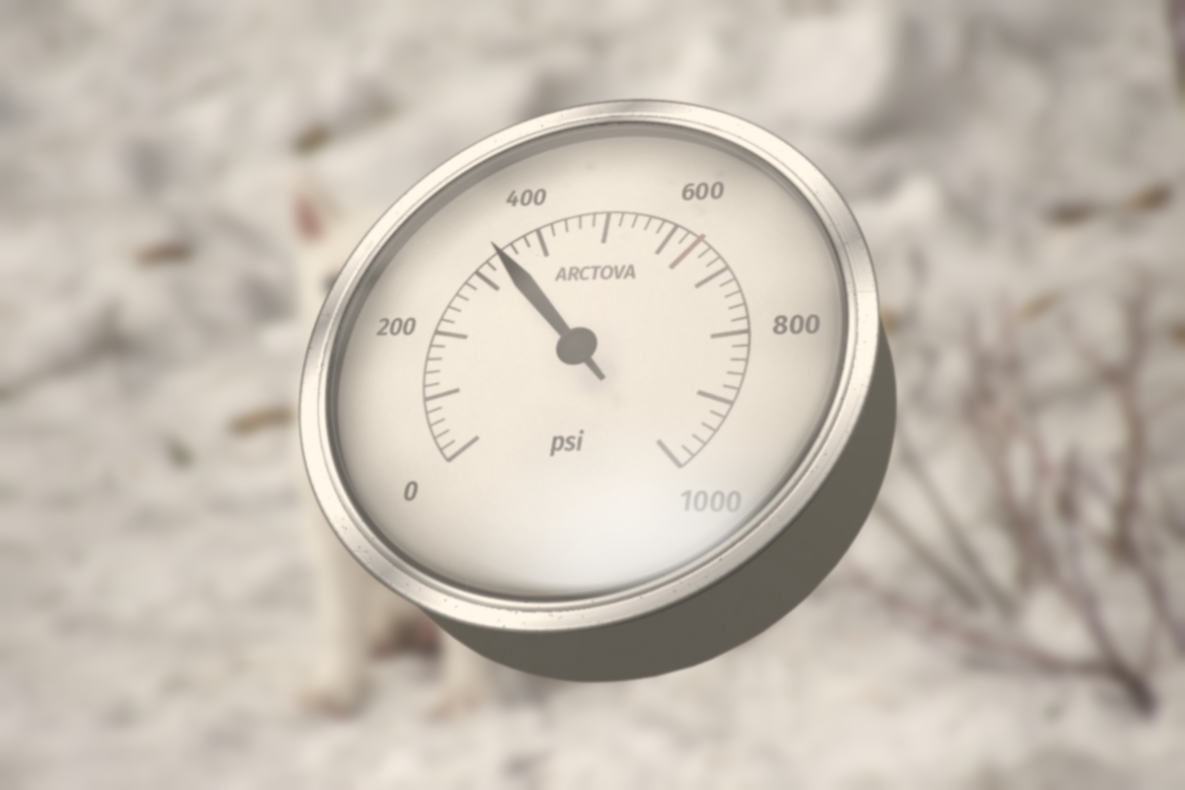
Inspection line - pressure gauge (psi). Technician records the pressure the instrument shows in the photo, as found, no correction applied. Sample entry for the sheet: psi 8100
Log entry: psi 340
